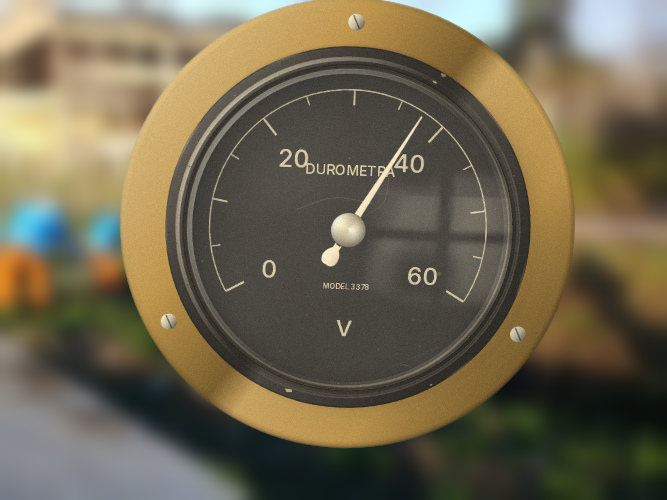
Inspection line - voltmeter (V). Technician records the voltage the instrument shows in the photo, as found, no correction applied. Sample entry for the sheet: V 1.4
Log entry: V 37.5
